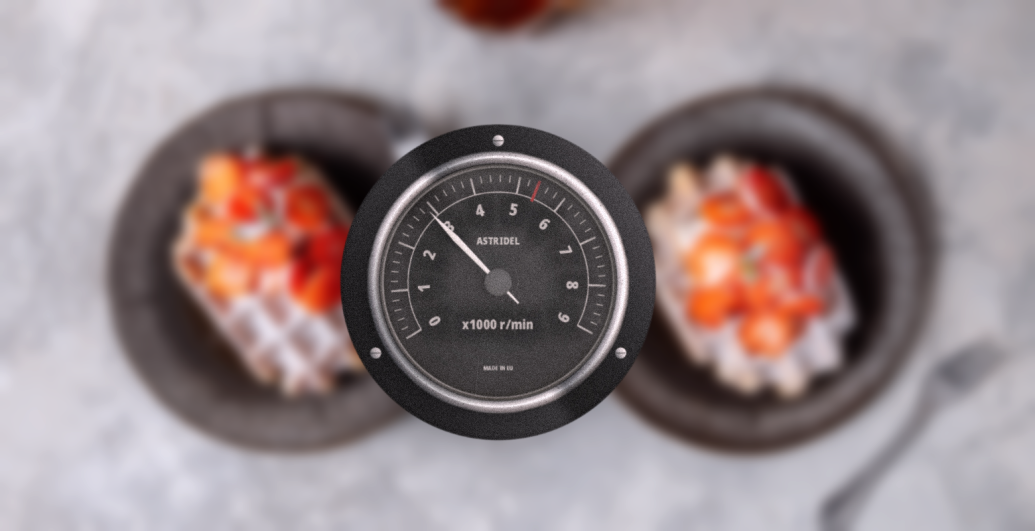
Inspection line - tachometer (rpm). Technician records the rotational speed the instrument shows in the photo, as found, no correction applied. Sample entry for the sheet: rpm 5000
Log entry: rpm 2900
